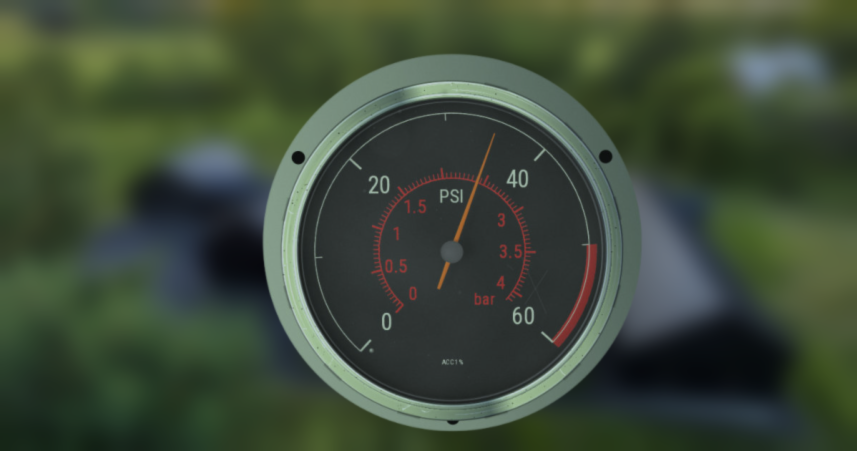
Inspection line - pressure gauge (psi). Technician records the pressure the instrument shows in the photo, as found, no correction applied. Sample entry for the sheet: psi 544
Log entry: psi 35
